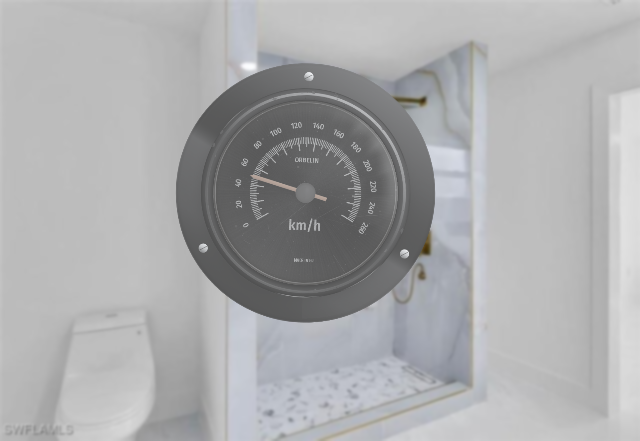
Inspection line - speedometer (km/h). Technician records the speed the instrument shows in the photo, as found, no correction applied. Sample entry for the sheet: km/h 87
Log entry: km/h 50
